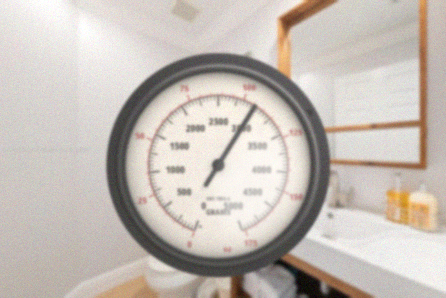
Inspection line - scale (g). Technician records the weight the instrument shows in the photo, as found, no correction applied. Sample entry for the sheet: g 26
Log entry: g 3000
